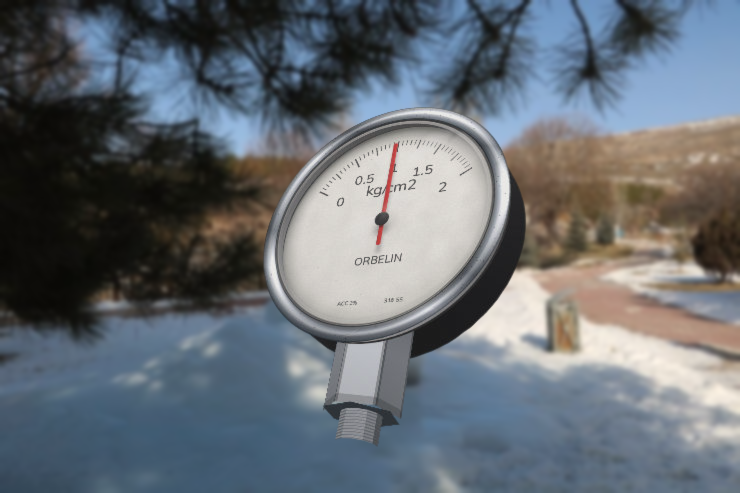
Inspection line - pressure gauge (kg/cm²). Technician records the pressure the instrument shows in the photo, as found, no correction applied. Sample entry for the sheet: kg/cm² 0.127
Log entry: kg/cm² 1
